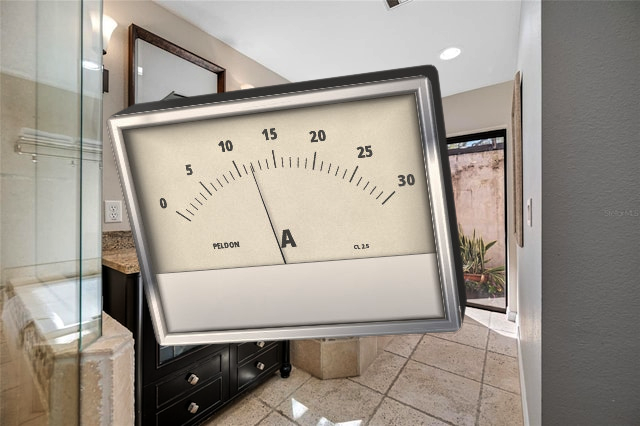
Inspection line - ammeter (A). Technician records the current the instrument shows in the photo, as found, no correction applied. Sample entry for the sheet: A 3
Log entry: A 12
